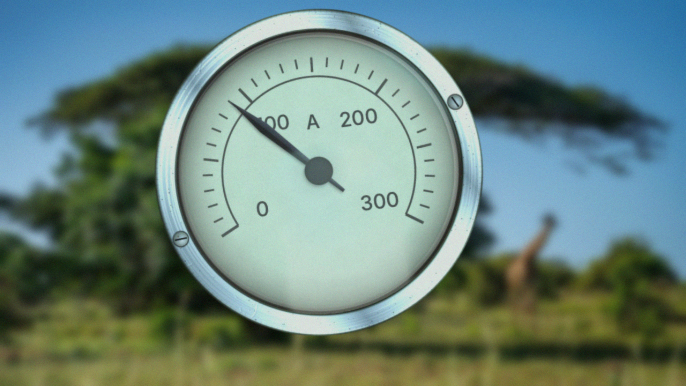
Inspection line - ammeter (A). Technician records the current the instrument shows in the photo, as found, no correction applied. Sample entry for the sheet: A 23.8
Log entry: A 90
